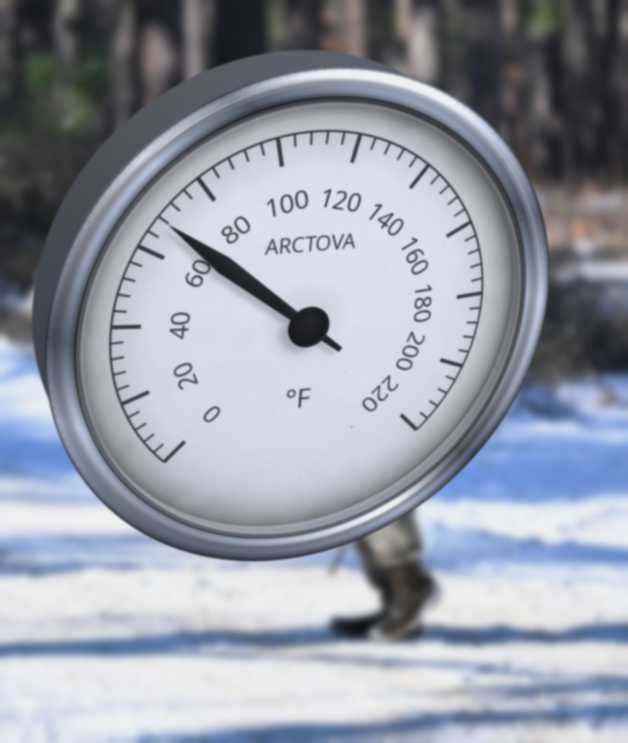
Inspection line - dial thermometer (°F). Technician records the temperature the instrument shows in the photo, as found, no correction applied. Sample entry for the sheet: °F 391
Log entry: °F 68
